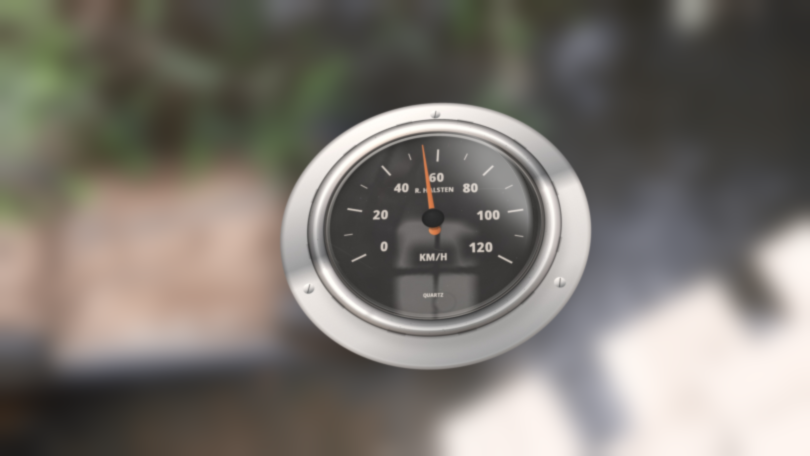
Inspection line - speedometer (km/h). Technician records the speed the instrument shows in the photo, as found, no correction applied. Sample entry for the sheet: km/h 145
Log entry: km/h 55
